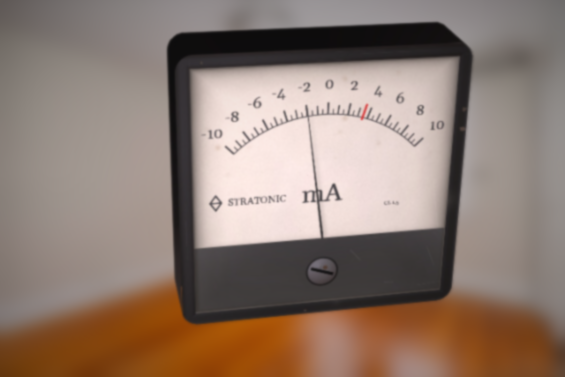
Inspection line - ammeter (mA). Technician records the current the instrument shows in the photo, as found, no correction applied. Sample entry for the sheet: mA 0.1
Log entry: mA -2
